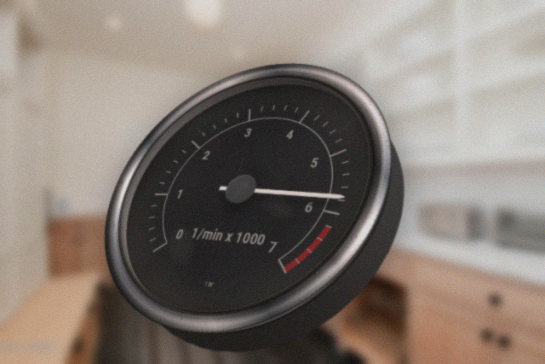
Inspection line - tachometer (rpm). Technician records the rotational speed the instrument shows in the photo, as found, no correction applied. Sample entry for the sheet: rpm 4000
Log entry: rpm 5800
